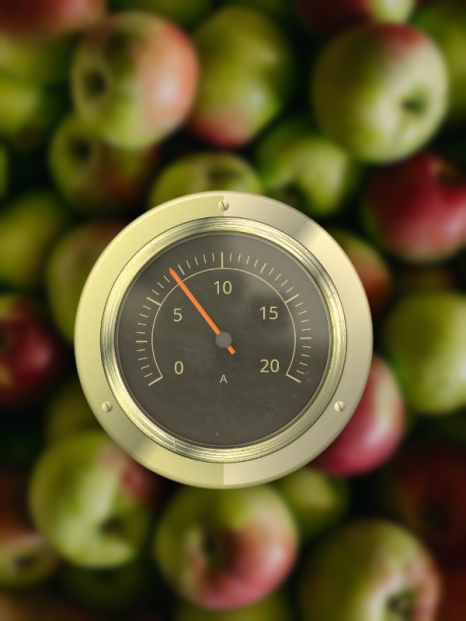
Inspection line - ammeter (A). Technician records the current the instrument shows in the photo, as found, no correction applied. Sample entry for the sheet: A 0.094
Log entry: A 7
